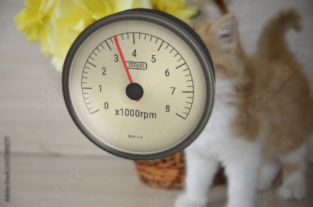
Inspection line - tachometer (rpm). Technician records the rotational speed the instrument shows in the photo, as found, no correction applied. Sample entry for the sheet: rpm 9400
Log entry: rpm 3400
